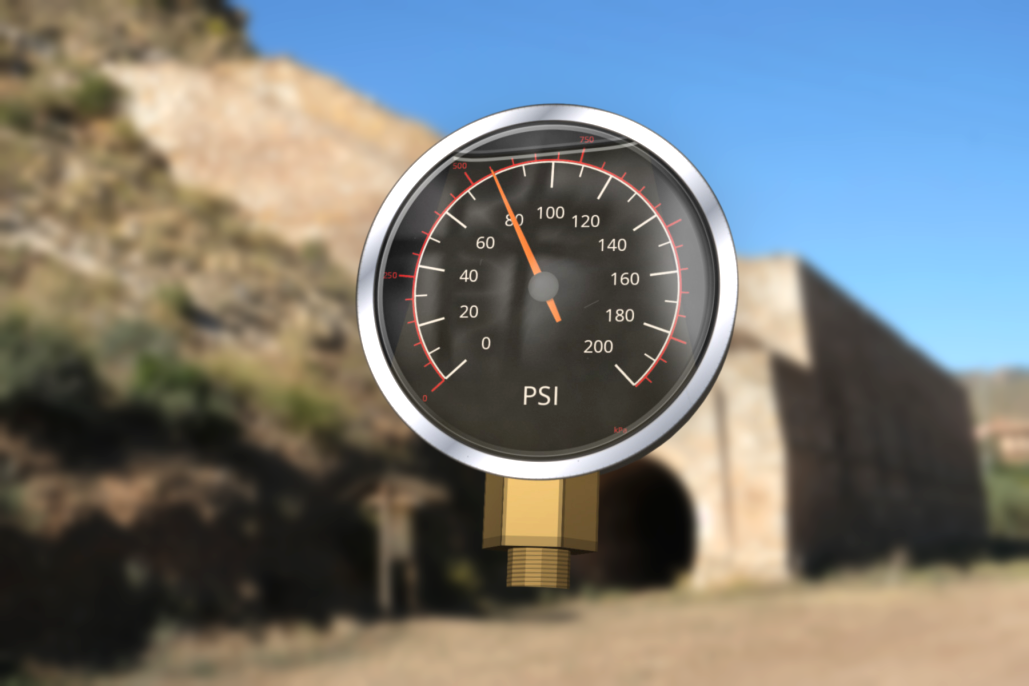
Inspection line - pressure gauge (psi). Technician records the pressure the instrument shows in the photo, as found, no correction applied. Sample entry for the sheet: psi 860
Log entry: psi 80
